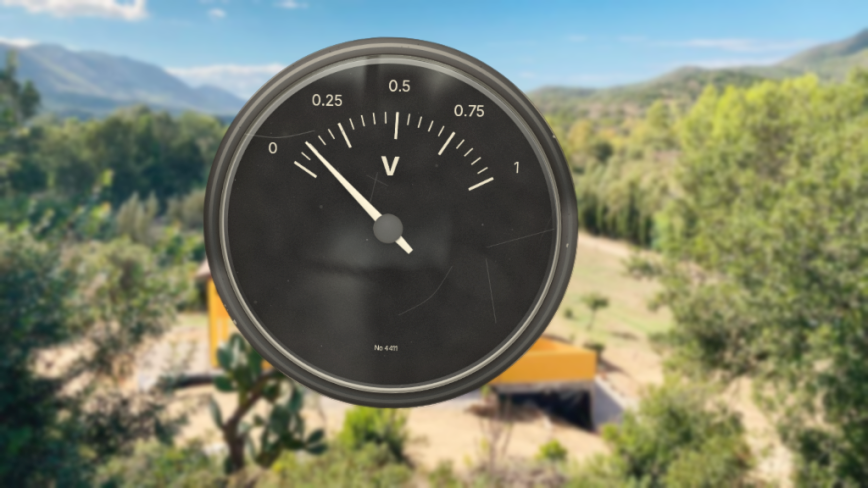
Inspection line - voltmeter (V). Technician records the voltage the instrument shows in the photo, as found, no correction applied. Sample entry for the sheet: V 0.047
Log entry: V 0.1
